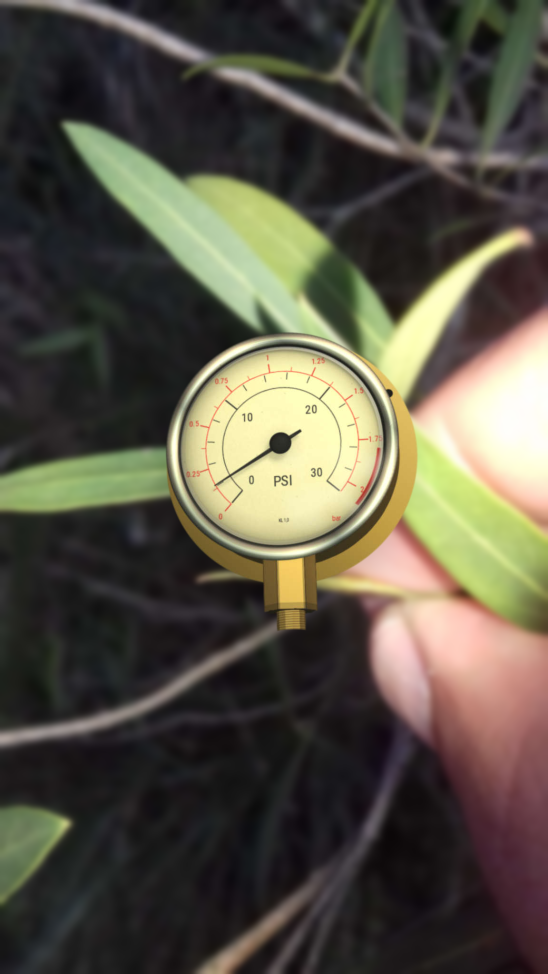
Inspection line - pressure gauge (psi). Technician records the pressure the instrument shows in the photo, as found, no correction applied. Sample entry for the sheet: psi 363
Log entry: psi 2
